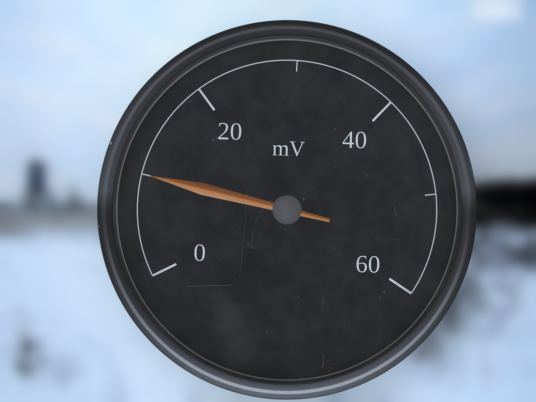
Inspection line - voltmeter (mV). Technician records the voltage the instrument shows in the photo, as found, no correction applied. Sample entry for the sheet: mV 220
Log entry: mV 10
